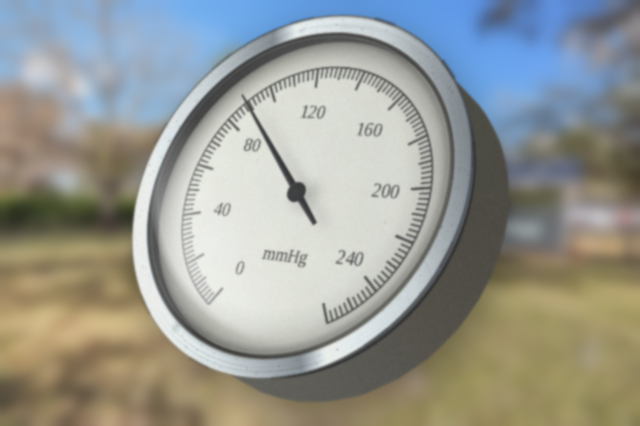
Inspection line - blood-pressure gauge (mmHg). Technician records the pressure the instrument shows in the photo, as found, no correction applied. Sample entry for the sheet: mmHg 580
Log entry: mmHg 90
